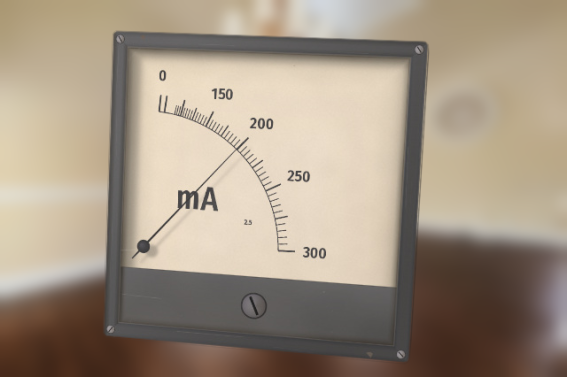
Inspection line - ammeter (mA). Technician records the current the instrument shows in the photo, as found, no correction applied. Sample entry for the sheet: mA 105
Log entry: mA 200
